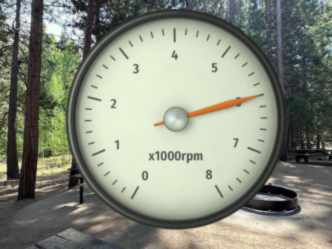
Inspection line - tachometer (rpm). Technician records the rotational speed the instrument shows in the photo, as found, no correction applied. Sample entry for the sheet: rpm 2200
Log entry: rpm 6000
